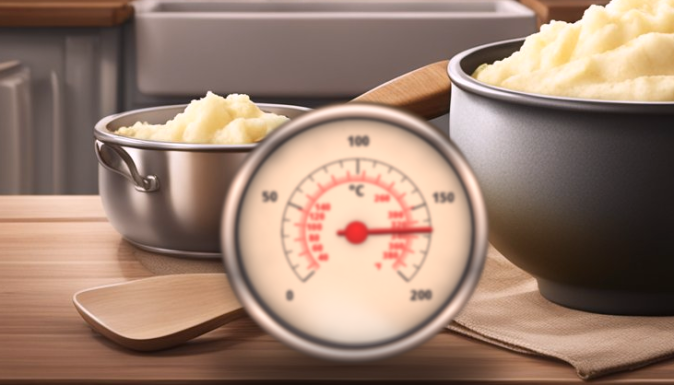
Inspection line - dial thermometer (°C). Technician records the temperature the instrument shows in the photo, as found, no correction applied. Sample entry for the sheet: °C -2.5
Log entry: °C 165
